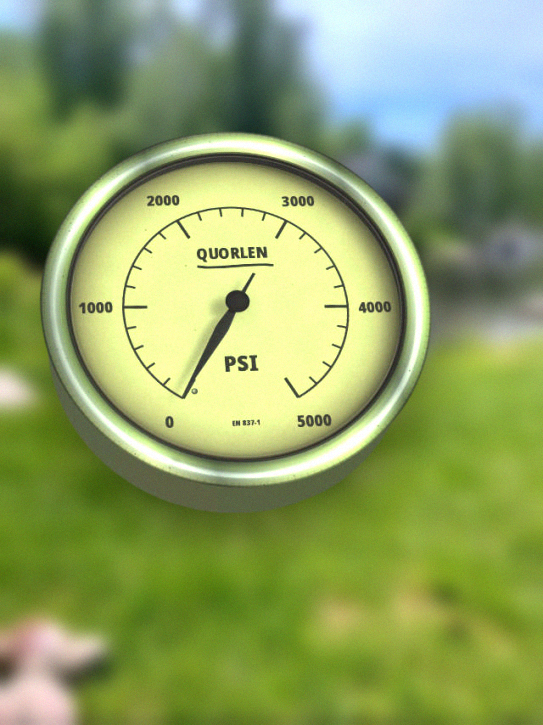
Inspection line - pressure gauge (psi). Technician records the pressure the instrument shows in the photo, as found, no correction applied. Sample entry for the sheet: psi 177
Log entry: psi 0
